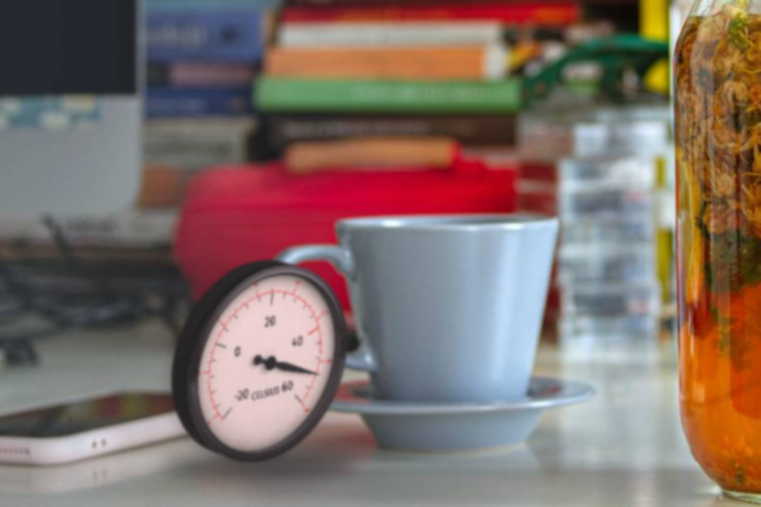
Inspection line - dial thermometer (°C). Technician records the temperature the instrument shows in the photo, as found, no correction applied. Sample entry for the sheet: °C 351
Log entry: °C 52
